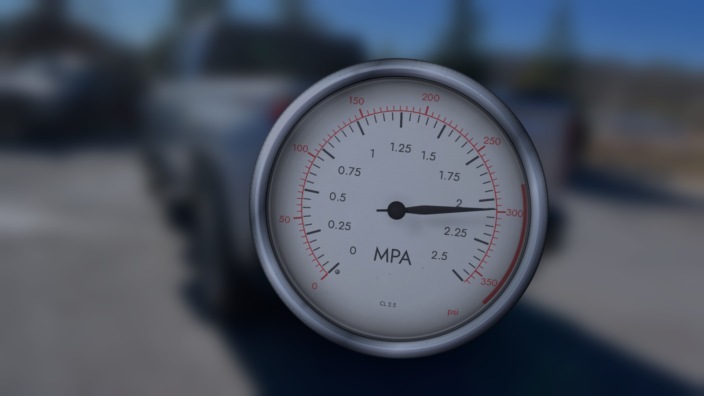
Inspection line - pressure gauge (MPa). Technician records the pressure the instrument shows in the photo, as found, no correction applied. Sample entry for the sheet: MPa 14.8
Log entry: MPa 2.05
